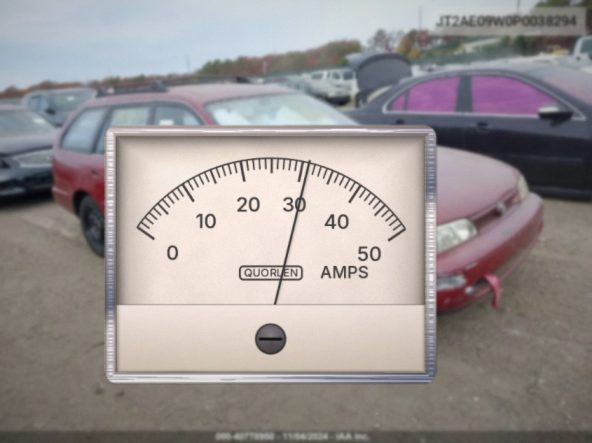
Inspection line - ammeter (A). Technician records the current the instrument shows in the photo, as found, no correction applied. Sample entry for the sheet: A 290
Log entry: A 31
